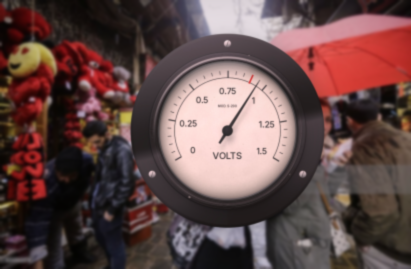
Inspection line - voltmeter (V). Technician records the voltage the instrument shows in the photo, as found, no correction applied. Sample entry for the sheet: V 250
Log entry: V 0.95
